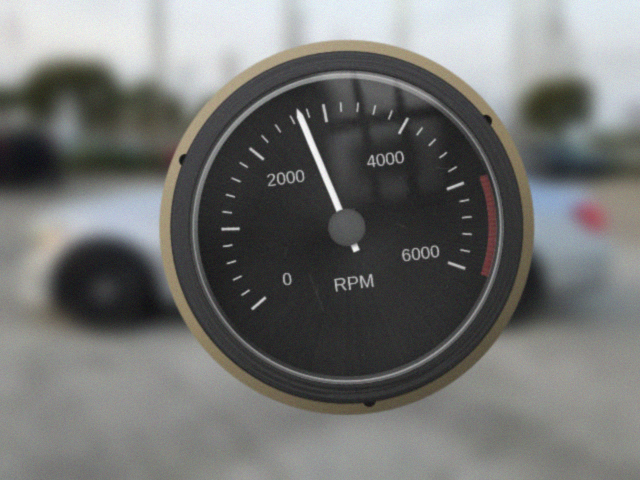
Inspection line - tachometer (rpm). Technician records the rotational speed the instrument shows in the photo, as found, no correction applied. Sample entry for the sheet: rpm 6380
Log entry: rpm 2700
